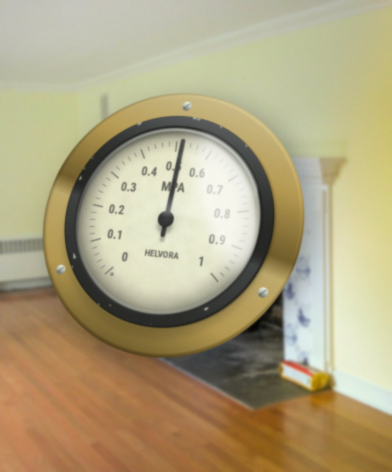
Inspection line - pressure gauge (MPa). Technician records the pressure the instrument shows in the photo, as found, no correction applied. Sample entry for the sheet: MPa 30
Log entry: MPa 0.52
